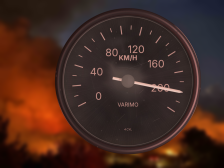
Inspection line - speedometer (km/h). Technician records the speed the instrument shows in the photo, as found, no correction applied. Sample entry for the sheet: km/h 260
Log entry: km/h 200
